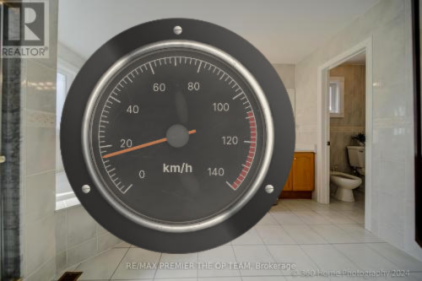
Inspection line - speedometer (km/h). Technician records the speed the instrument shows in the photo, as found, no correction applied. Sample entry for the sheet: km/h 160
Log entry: km/h 16
